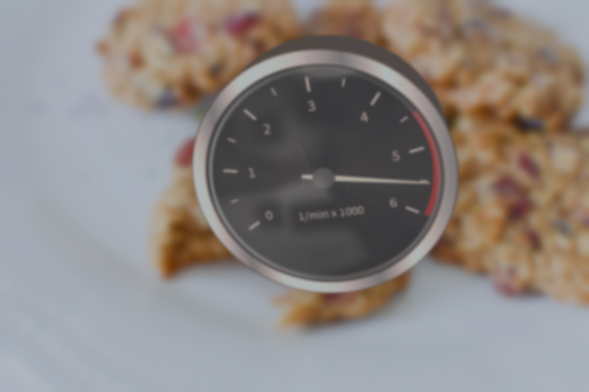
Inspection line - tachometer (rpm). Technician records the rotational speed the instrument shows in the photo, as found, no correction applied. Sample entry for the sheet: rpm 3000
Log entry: rpm 5500
